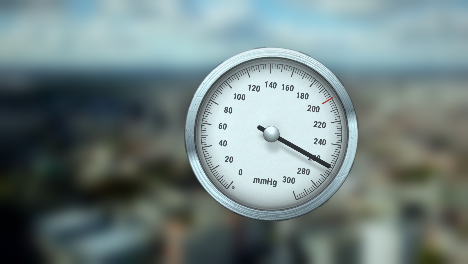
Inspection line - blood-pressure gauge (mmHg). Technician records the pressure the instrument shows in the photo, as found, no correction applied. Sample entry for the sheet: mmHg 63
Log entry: mmHg 260
